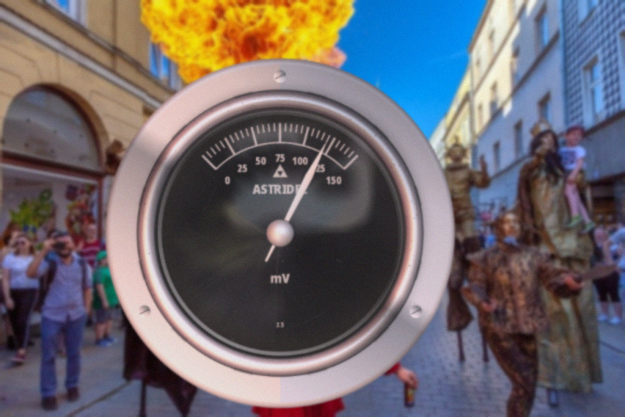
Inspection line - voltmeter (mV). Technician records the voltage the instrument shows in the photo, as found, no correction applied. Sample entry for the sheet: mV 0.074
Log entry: mV 120
